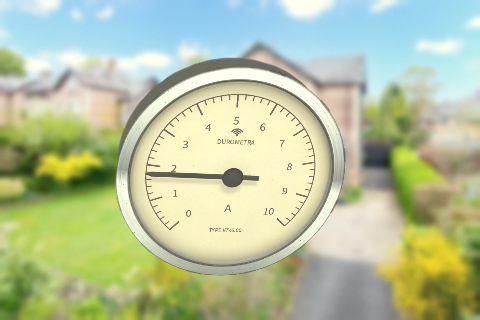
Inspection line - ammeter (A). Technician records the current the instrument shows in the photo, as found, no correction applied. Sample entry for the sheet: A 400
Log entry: A 1.8
